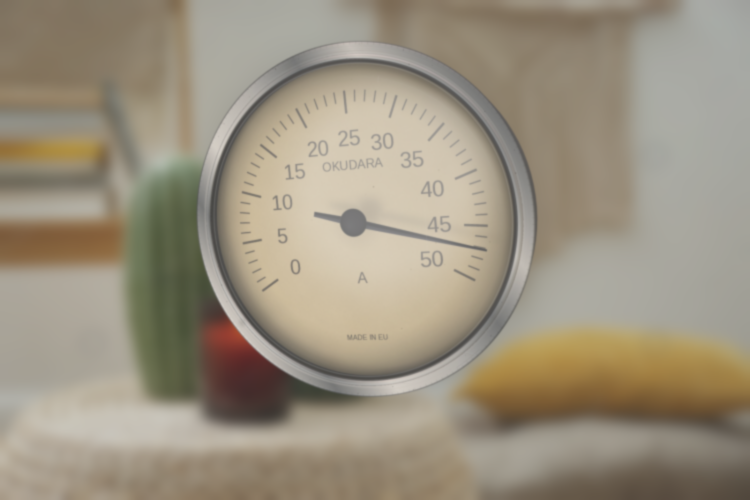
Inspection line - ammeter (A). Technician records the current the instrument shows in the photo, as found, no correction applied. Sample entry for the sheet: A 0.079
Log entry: A 47
